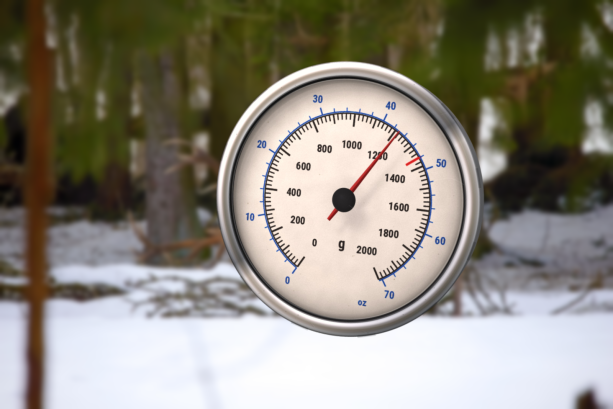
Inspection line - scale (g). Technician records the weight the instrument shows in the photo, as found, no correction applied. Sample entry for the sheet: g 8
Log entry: g 1220
